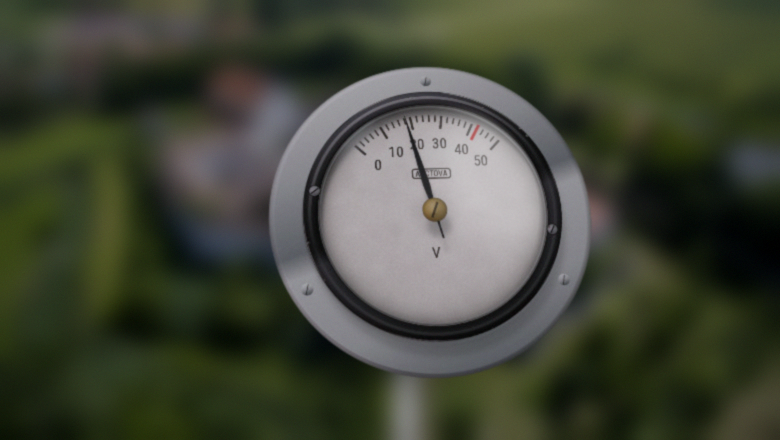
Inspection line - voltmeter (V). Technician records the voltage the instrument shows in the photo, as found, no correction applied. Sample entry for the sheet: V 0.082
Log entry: V 18
